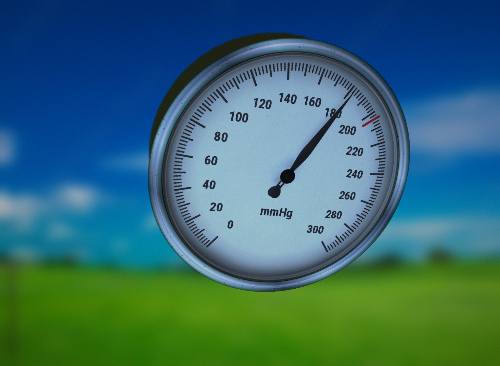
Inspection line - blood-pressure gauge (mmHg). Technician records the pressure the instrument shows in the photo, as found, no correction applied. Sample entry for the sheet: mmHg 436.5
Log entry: mmHg 180
